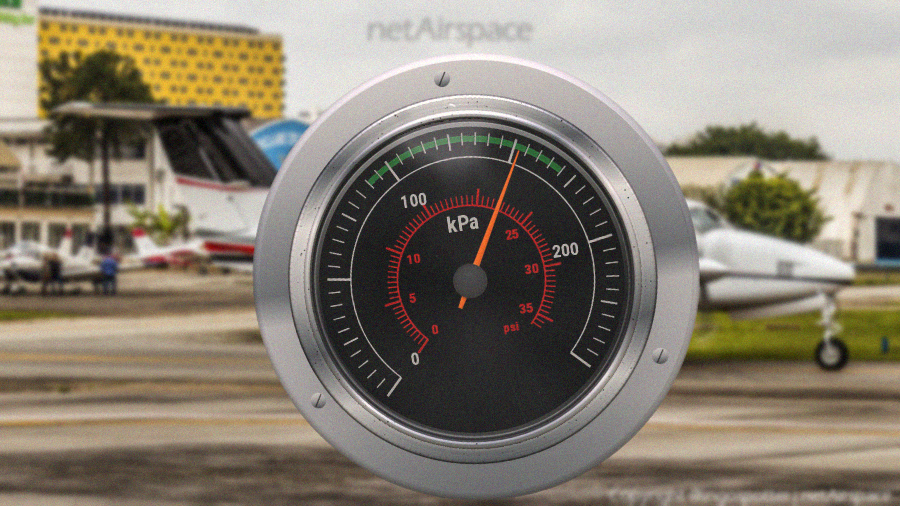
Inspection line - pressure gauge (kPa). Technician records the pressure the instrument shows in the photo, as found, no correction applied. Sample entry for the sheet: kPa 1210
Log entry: kPa 152.5
